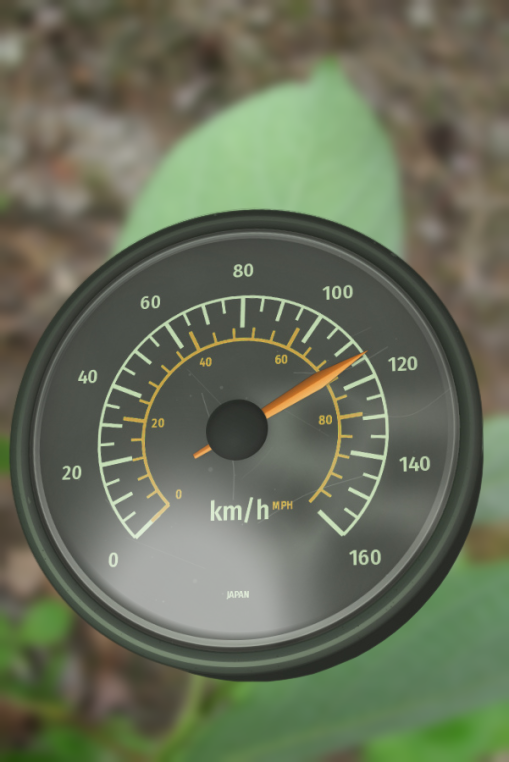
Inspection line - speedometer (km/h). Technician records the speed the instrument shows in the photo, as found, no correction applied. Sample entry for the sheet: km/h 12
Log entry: km/h 115
